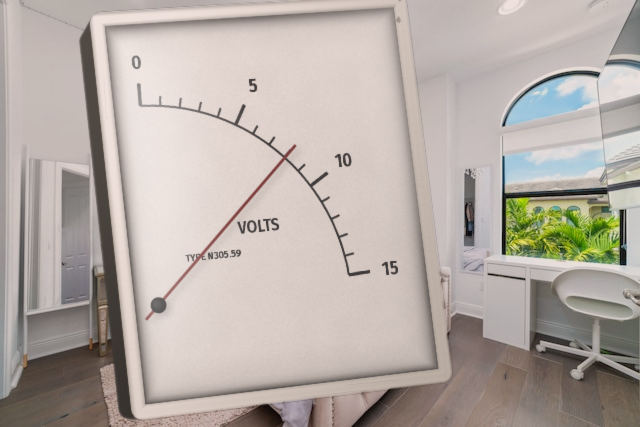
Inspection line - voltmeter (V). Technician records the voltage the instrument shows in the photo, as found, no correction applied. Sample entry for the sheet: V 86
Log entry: V 8
